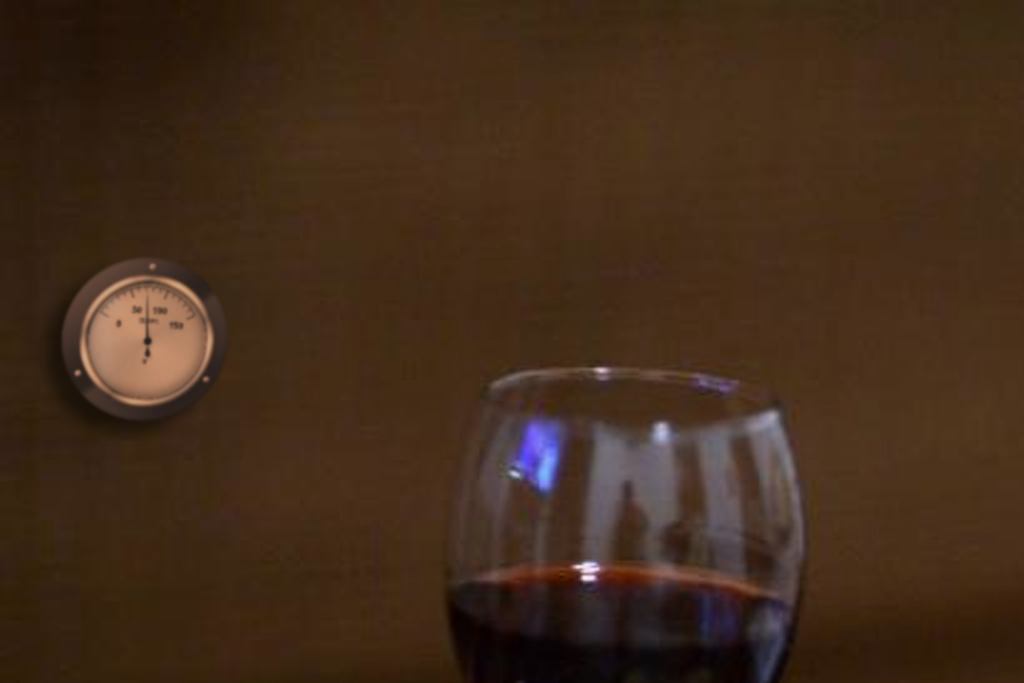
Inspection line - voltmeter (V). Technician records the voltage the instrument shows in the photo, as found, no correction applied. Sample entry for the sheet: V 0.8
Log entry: V 70
